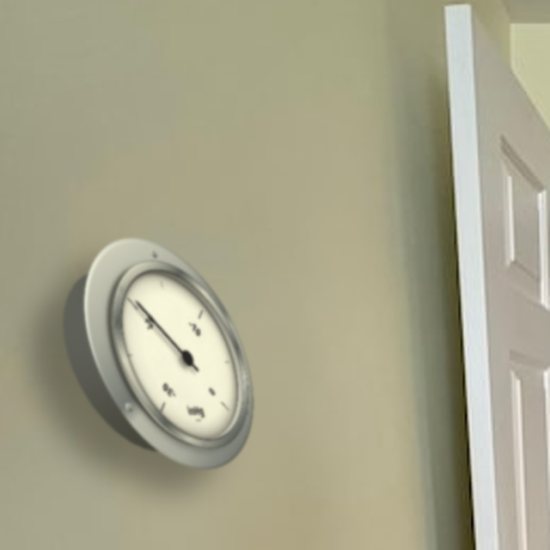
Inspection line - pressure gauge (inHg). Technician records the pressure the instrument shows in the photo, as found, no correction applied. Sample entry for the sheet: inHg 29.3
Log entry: inHg -20
